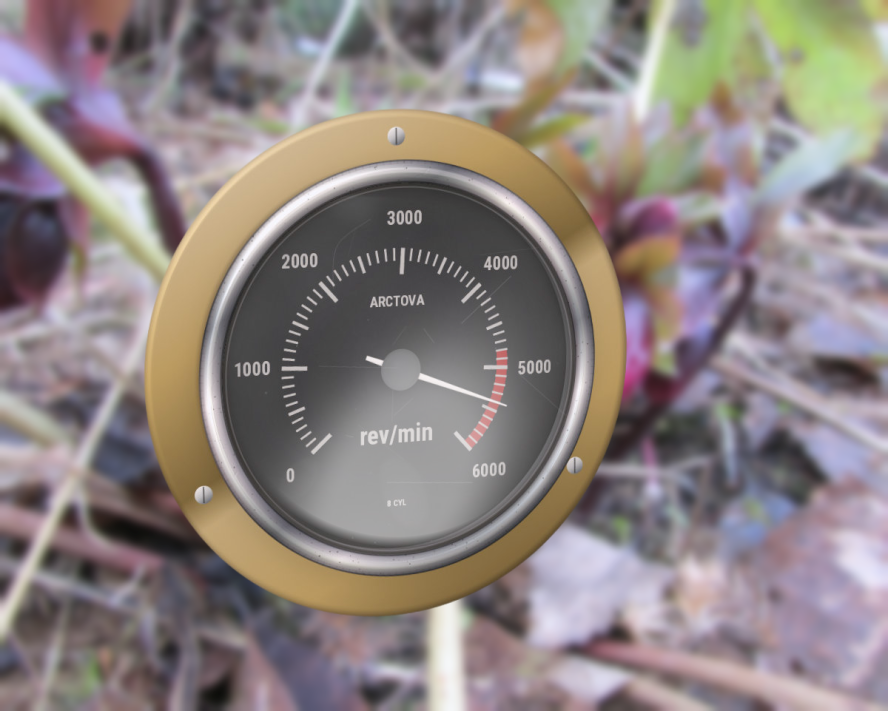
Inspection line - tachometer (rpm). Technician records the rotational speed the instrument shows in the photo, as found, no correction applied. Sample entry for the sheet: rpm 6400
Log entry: rpm 5400
